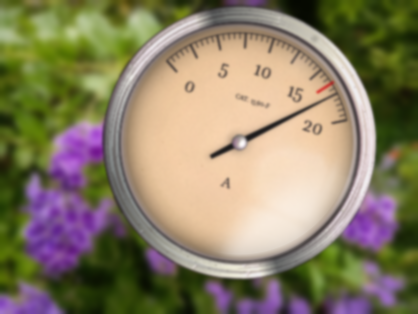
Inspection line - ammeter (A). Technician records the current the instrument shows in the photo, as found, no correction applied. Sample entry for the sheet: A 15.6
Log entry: A 17.5
